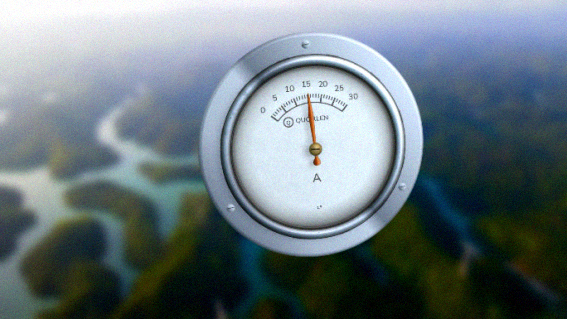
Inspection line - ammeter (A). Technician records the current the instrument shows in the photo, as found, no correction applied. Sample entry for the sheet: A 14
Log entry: A 15
